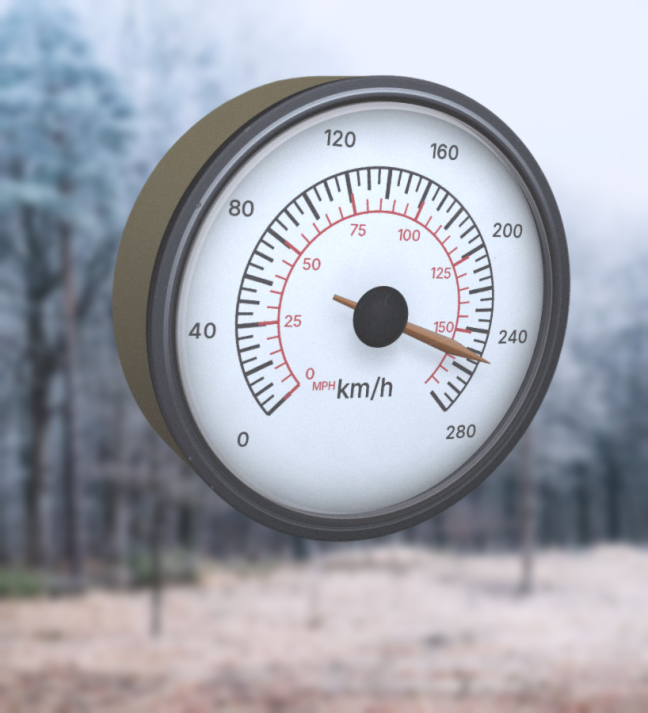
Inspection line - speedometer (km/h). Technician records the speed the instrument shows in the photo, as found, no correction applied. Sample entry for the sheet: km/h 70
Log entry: km/h 252.5
